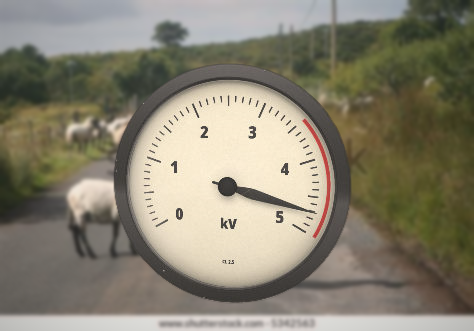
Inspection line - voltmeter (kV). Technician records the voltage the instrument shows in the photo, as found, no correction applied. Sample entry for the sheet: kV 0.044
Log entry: kV 4.7
